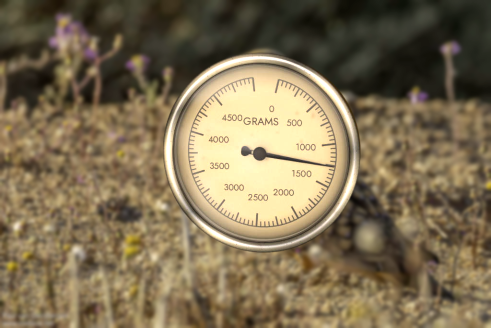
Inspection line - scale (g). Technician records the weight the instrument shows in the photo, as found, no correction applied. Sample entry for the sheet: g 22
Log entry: g 1250
